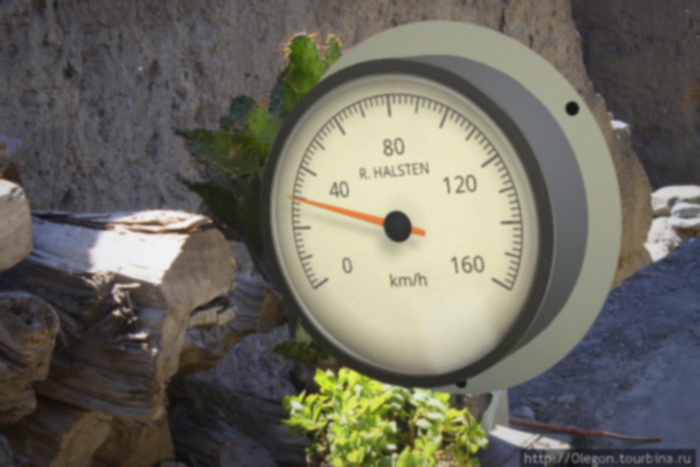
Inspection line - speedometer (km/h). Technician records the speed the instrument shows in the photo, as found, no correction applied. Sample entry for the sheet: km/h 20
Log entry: km/h 30
